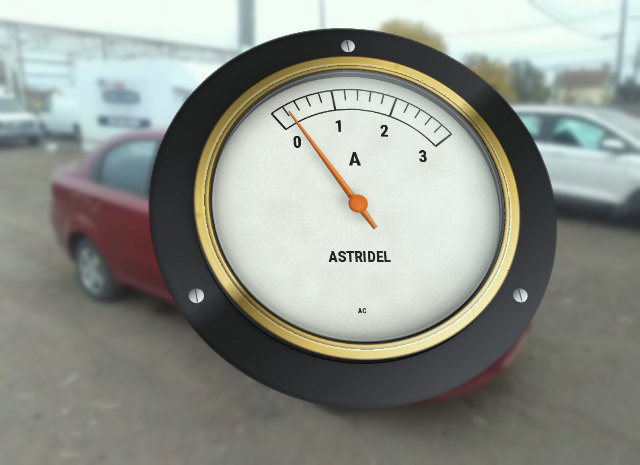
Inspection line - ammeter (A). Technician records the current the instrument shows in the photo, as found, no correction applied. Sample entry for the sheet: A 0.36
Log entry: A 0.2
